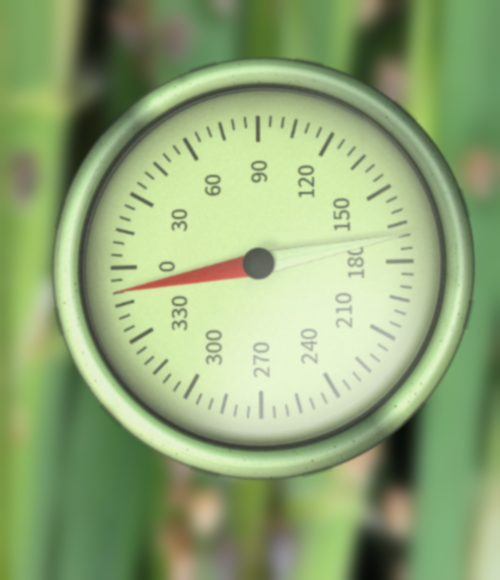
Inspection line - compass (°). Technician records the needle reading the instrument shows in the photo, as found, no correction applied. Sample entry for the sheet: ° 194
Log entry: ° 350
